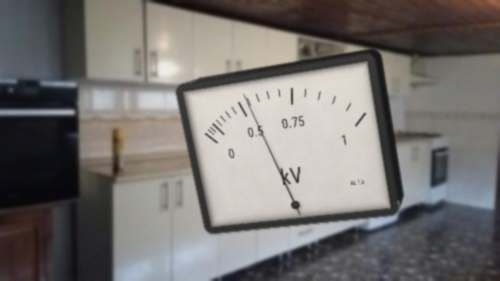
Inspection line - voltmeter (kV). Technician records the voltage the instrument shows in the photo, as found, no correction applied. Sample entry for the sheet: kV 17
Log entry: kV 0.55
